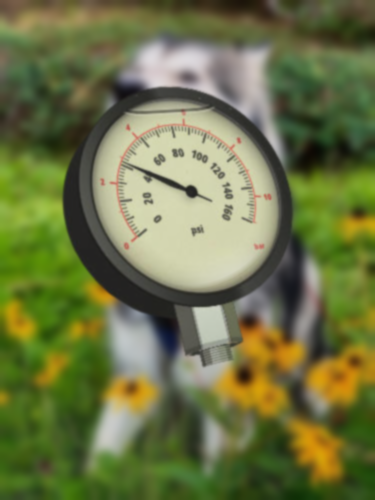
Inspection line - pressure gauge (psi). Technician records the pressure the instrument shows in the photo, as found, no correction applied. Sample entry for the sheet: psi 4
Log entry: psi 40
